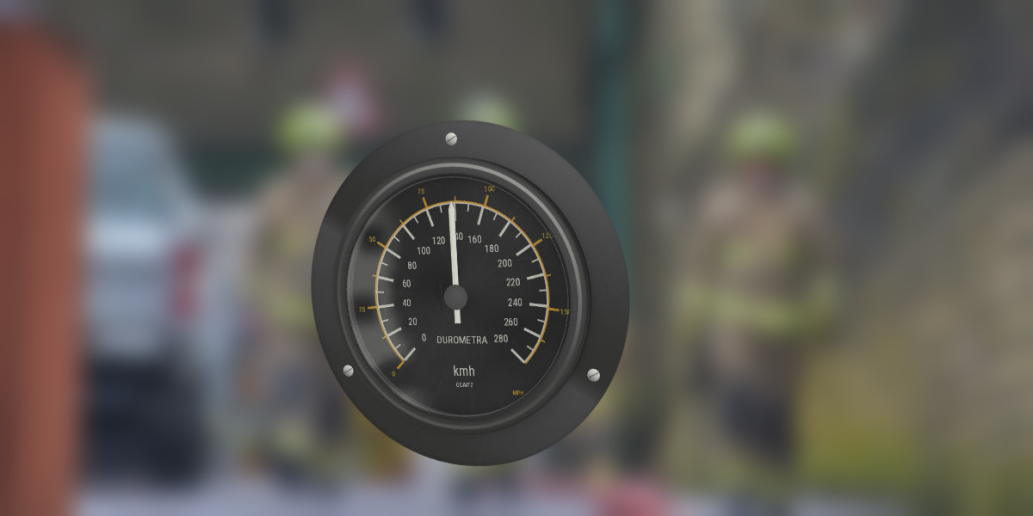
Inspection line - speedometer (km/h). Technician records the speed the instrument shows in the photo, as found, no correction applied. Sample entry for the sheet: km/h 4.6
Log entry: km/h 140
